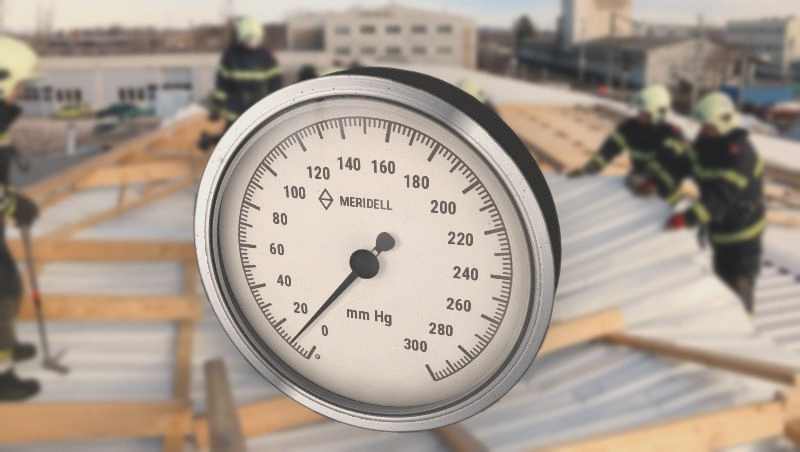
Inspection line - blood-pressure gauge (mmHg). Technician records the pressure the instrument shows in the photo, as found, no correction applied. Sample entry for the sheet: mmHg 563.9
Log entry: mmHg 10
